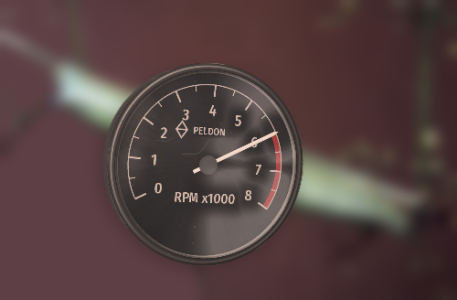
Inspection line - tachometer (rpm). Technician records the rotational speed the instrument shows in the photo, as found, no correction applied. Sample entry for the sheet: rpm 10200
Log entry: rpm 6000
